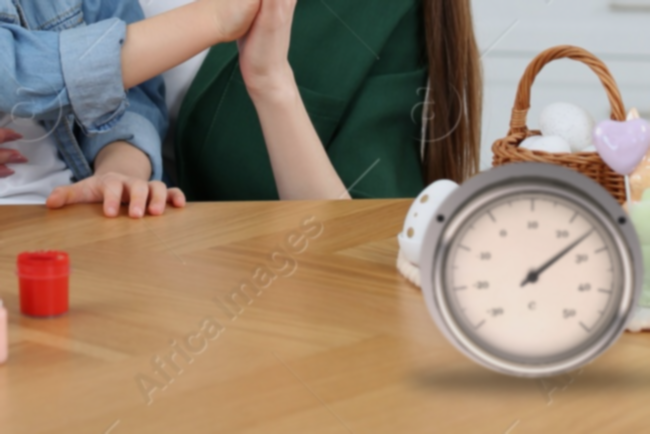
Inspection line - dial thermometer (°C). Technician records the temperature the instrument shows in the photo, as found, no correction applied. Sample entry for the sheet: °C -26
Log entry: °C 25
